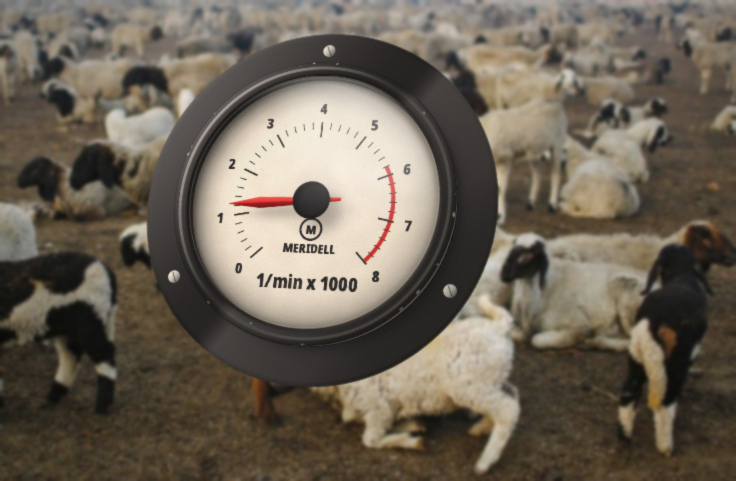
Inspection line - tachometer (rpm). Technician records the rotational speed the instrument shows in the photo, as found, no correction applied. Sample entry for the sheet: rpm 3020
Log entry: rpm 1200
